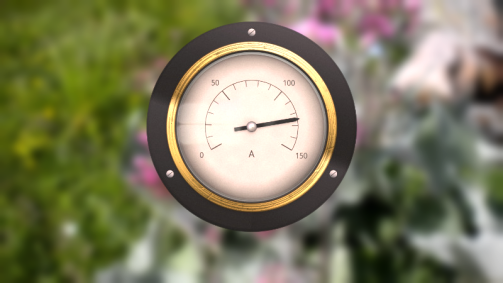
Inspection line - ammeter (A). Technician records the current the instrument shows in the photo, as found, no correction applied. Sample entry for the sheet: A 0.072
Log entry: A 125
